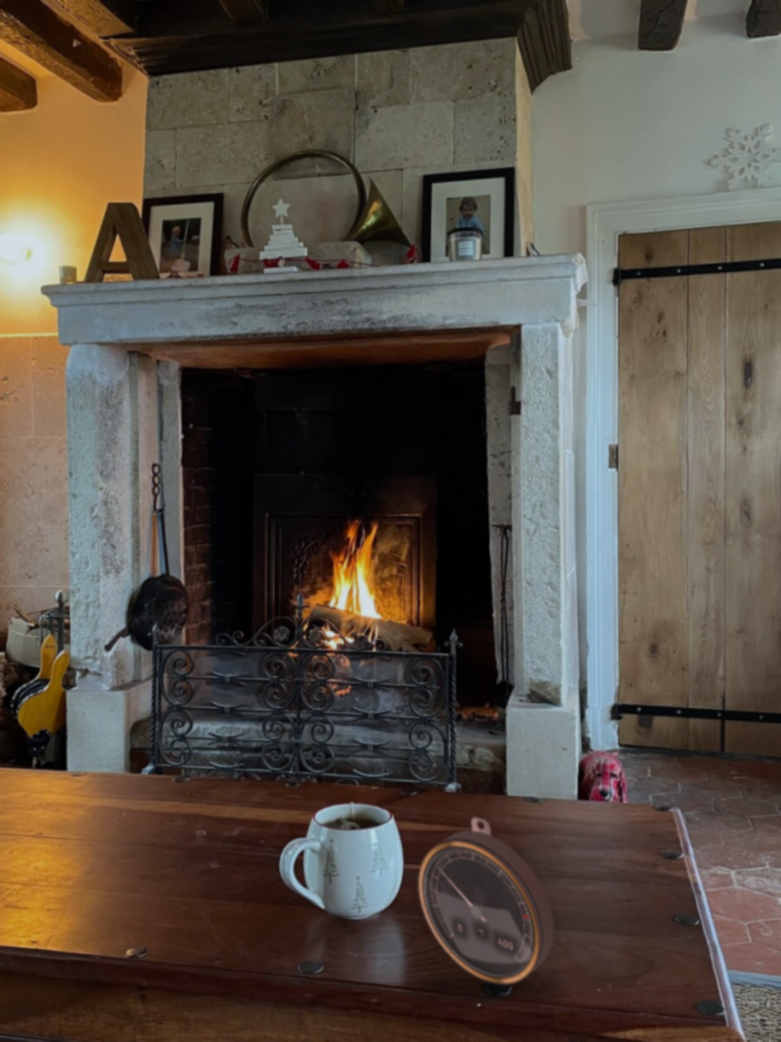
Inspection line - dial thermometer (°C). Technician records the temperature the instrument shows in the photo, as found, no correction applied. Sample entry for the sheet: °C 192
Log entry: °C 125
